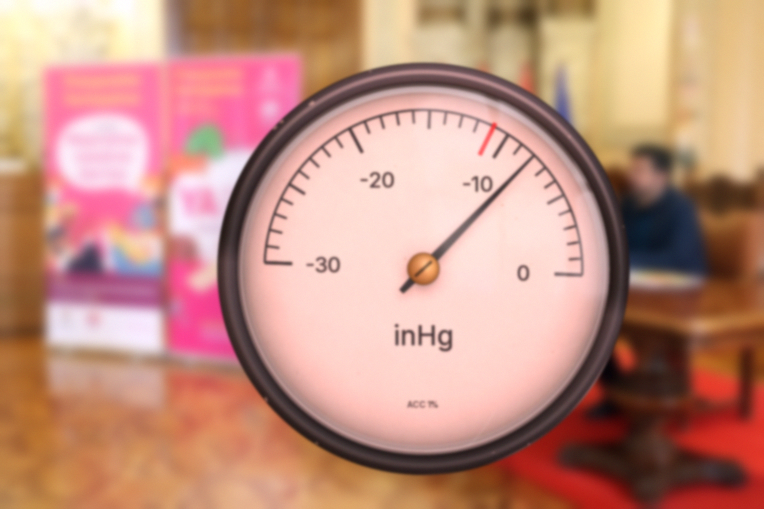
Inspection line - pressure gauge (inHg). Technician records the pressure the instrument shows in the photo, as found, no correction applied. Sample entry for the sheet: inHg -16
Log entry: inHg -8
